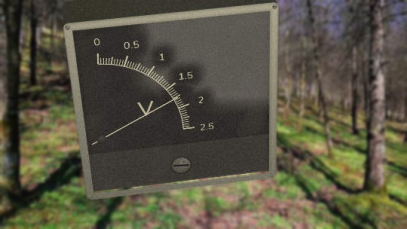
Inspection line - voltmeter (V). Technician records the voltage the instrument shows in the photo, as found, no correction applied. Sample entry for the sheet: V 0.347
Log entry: V 1.75
